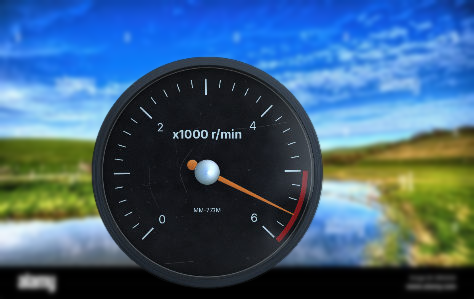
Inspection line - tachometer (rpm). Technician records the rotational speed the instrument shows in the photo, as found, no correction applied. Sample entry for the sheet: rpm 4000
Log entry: rpm 5600
